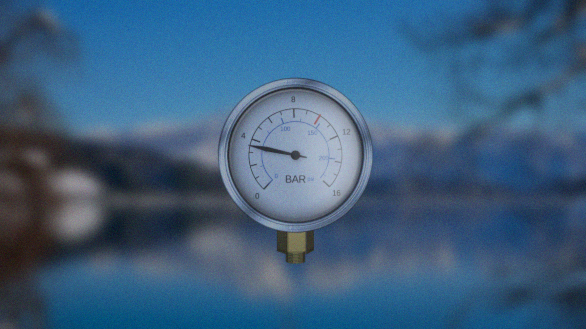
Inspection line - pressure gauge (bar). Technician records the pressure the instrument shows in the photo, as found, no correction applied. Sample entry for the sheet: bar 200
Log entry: bar 3.5
